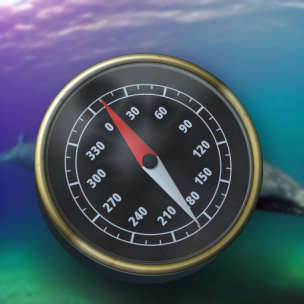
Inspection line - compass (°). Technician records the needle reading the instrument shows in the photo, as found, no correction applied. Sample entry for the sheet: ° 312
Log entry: ° 10
